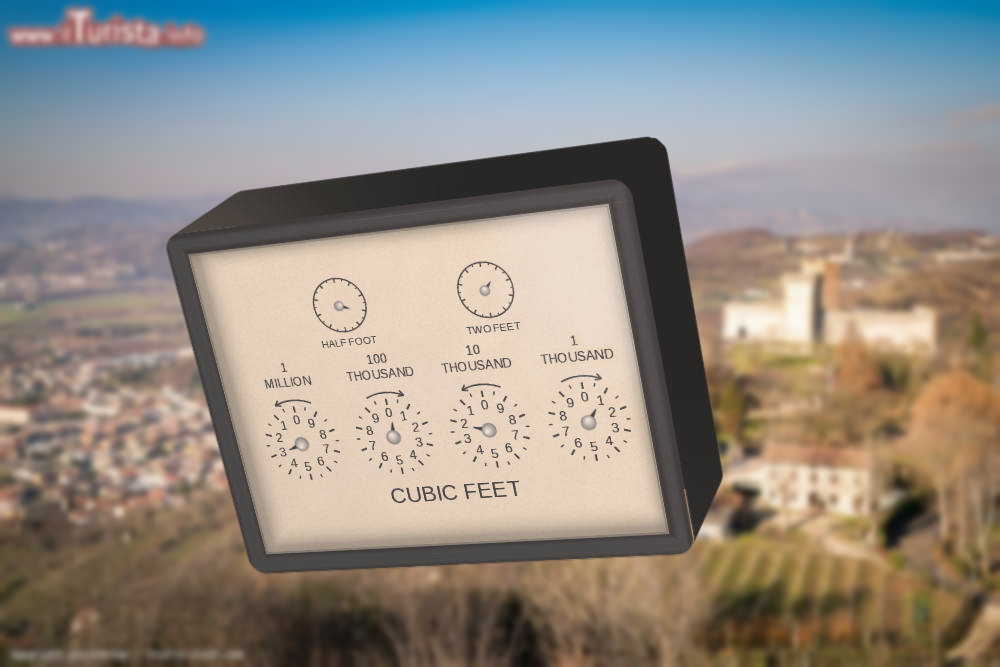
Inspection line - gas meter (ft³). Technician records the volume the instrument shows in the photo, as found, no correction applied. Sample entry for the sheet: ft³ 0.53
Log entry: ft³ 302100
